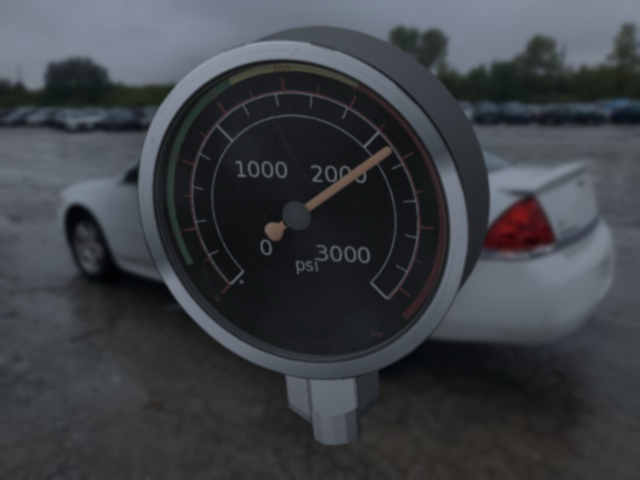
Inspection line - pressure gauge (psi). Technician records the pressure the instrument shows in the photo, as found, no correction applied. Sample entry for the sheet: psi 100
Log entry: psi 2100
